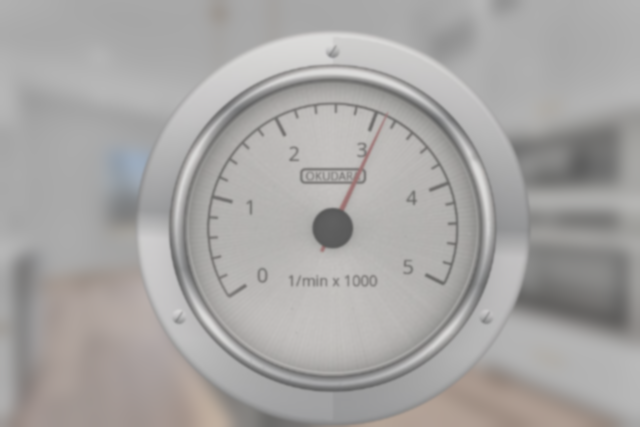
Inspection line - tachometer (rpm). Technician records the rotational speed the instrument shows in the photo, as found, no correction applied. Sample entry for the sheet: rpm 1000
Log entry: rpm 3100
